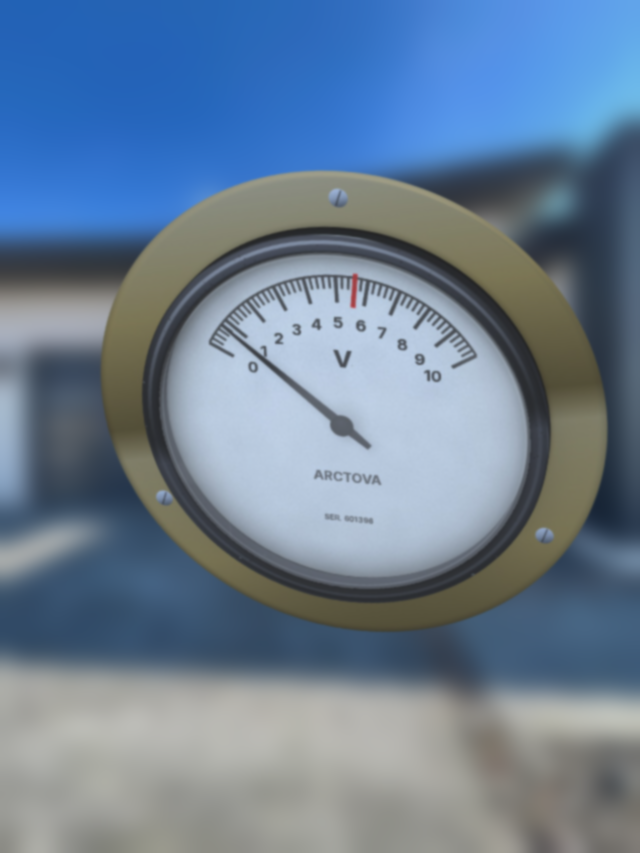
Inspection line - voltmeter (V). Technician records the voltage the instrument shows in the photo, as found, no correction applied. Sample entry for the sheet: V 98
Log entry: V 1
